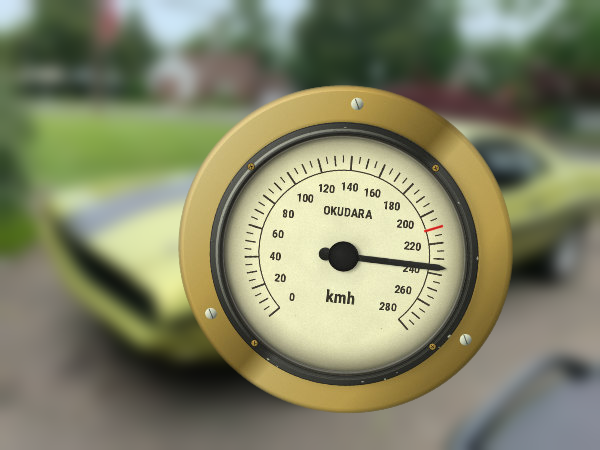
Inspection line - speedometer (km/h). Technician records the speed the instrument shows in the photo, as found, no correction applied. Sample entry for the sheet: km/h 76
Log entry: km/h 235
